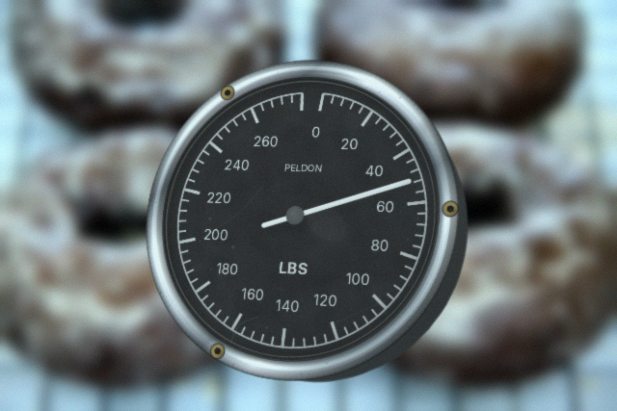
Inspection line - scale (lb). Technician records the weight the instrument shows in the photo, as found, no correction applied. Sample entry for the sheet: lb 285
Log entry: lb 52
